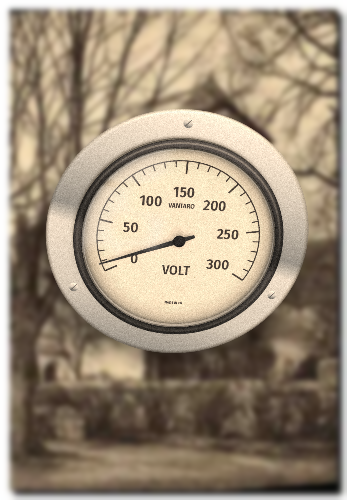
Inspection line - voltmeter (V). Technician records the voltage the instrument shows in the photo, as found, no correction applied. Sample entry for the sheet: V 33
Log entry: V 10
